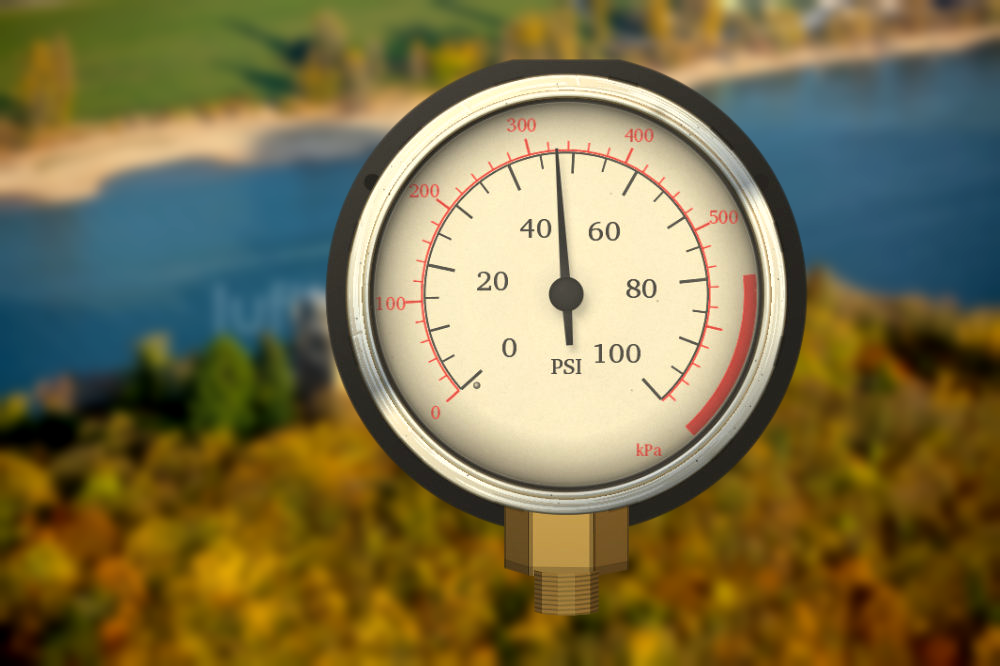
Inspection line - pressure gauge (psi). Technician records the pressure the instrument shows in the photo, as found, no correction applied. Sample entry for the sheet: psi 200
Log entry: psi 47.5
